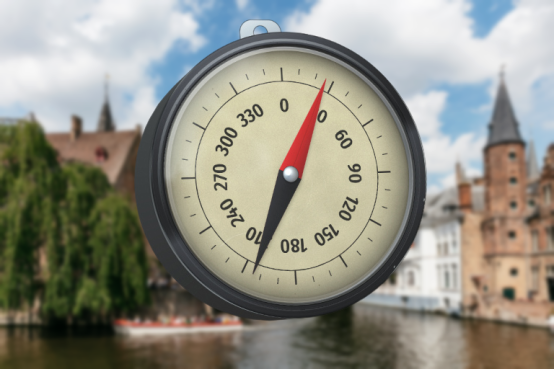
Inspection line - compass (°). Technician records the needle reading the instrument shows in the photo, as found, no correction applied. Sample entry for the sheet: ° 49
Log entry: ° 25
